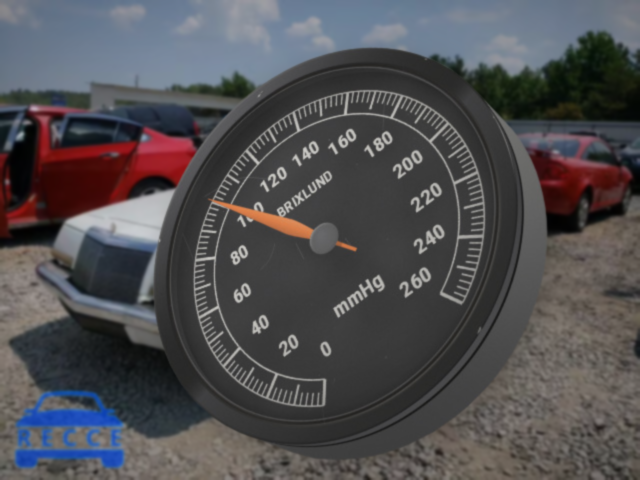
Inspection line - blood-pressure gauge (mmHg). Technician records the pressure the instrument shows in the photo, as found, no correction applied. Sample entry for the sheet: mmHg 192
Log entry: mmHg 100
